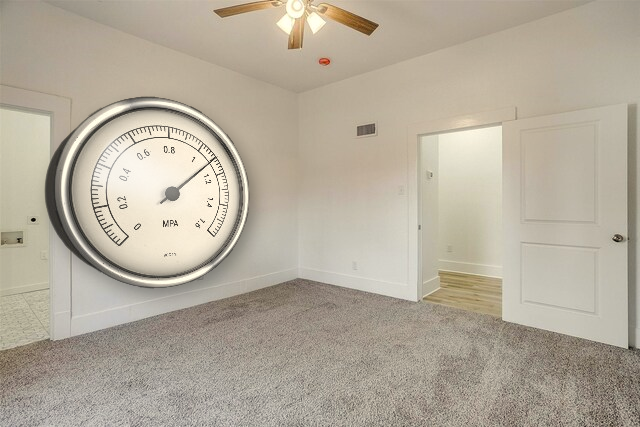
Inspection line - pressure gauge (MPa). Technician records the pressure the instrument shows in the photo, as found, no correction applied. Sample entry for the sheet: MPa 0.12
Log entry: MPa 1.1
